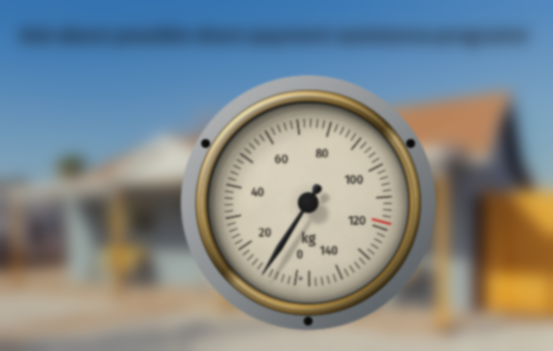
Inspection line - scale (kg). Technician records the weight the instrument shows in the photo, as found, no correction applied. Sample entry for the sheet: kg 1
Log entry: kg 10
